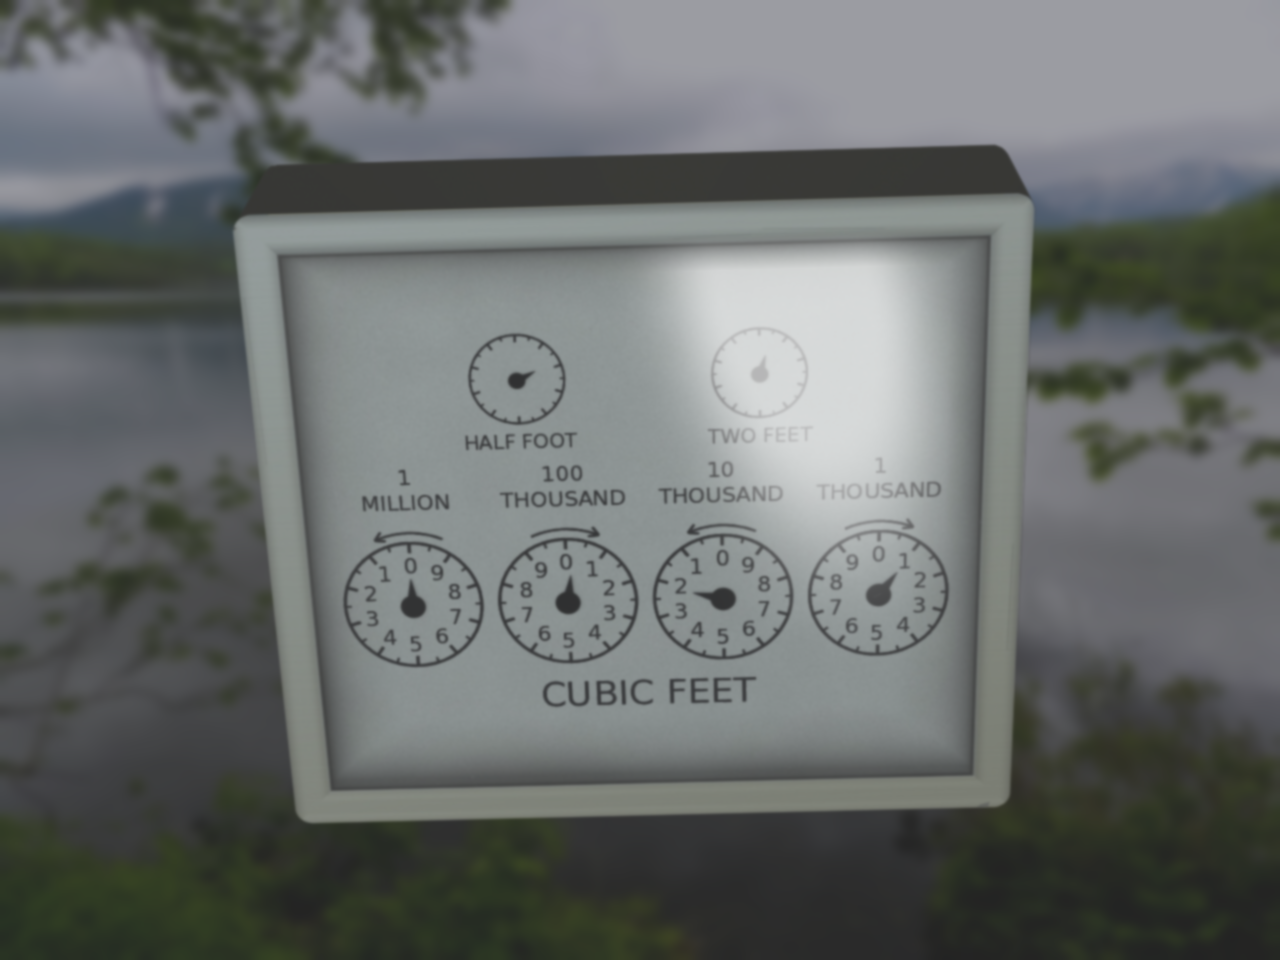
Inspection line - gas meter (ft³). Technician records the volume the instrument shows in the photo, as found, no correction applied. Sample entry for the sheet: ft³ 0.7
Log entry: ft³ 2100
